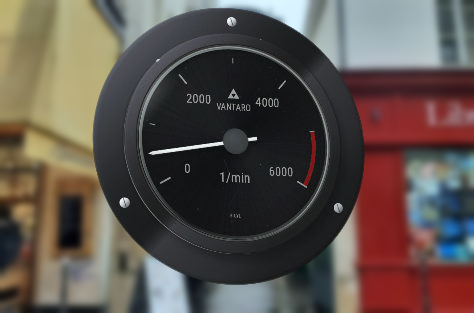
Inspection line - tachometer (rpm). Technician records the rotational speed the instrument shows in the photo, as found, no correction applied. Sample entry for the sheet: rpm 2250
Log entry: rpm 500
